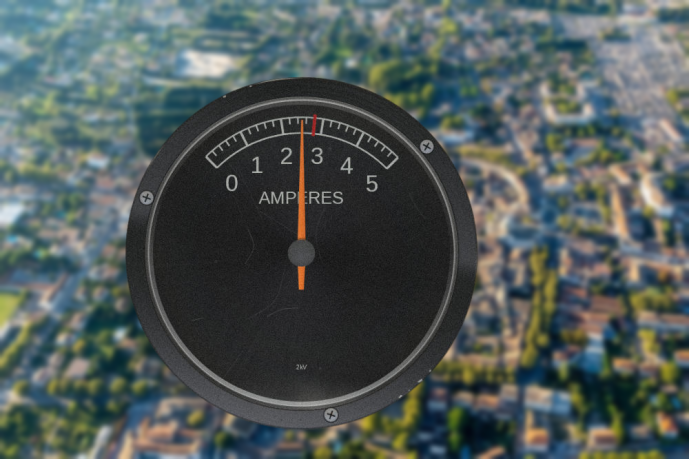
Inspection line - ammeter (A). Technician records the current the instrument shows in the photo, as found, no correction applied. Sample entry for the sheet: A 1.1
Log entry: A 2.5
